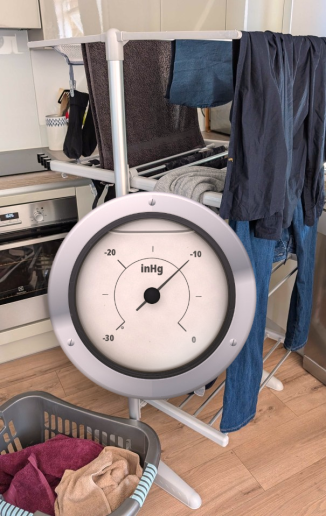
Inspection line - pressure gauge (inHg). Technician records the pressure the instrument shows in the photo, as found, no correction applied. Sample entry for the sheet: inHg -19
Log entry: inHg -10
